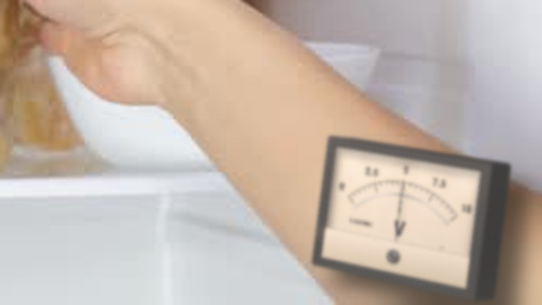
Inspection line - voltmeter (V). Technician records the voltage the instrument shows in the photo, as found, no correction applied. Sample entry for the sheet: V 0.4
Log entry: V 5
